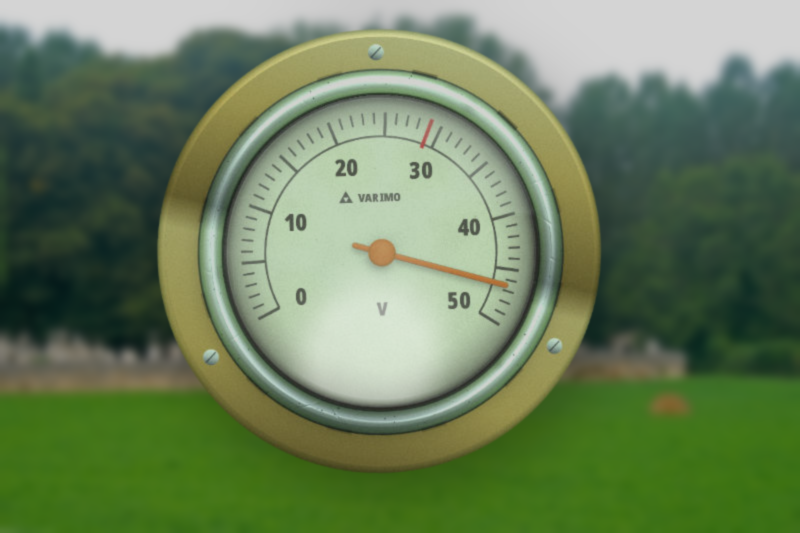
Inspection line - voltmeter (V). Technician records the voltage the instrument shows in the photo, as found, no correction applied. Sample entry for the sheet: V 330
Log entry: V 46.5
